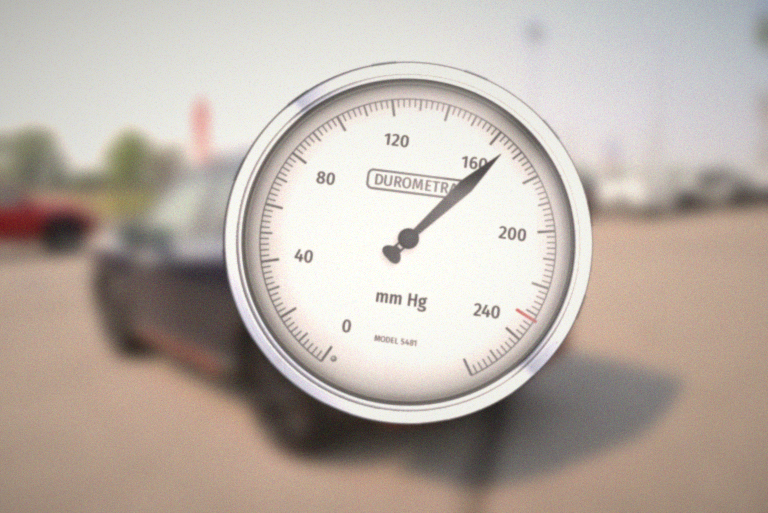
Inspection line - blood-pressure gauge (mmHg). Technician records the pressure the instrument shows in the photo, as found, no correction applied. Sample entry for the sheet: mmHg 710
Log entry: mmHg 166
